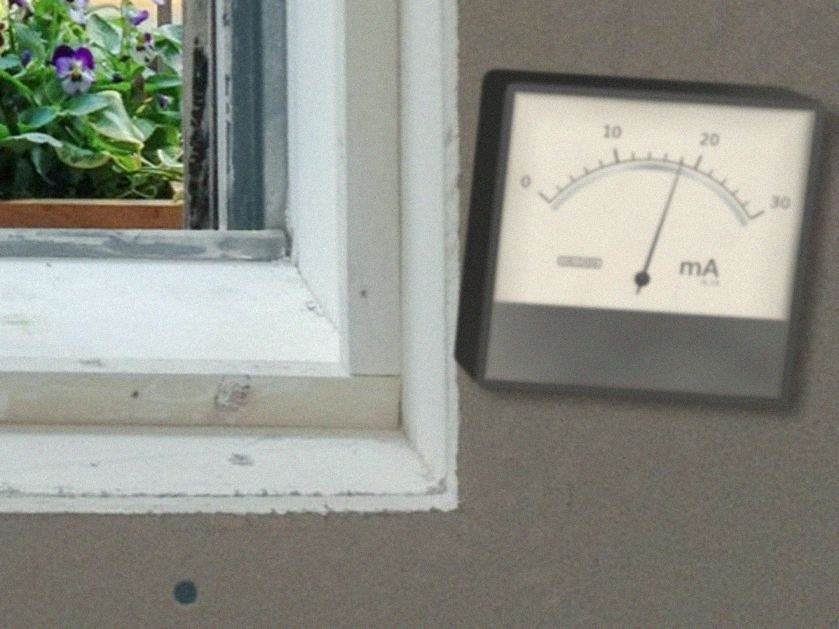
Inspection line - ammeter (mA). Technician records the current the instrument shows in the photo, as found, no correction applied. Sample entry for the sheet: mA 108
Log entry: mA 18
